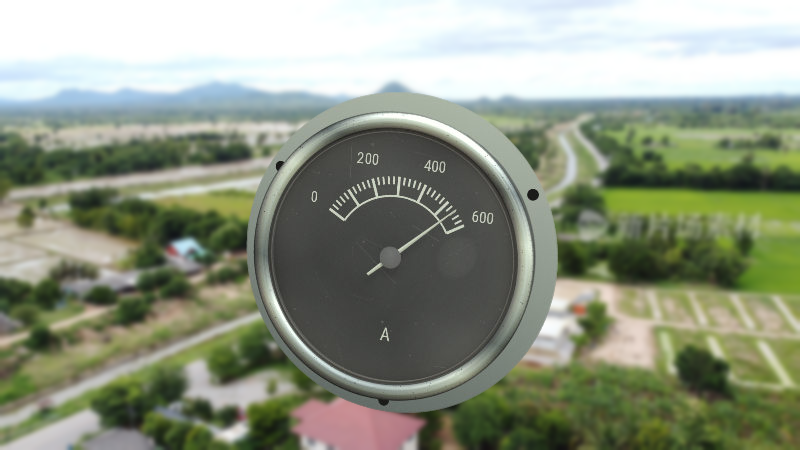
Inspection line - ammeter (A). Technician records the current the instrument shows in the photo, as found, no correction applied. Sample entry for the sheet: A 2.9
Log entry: A 540
